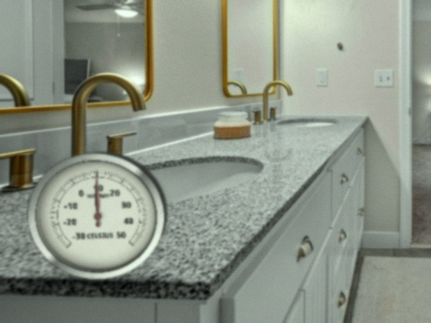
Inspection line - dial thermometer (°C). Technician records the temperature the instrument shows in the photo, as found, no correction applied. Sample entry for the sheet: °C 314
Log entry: °C 10
